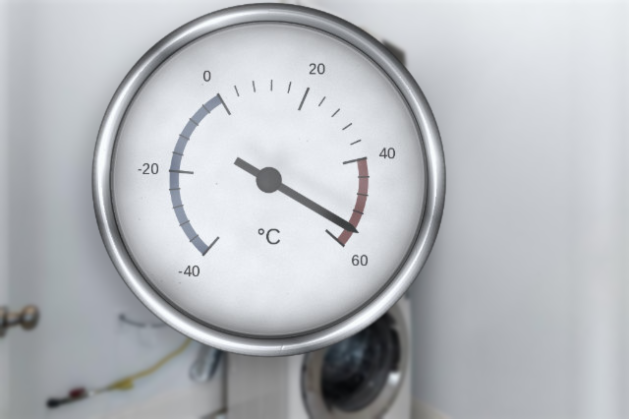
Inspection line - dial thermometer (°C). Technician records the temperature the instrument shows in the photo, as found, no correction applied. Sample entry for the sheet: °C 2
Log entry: °C 56
